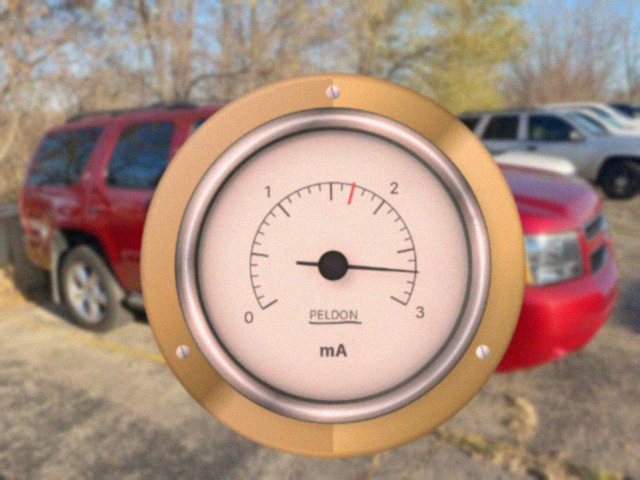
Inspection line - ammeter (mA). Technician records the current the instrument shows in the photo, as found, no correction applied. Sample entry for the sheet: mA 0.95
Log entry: mA 2.7
